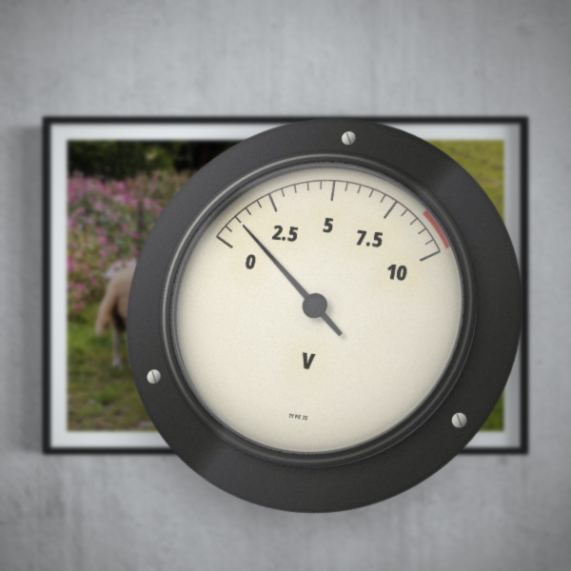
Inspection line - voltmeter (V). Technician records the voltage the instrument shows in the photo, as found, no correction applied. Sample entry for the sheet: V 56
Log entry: V 1
